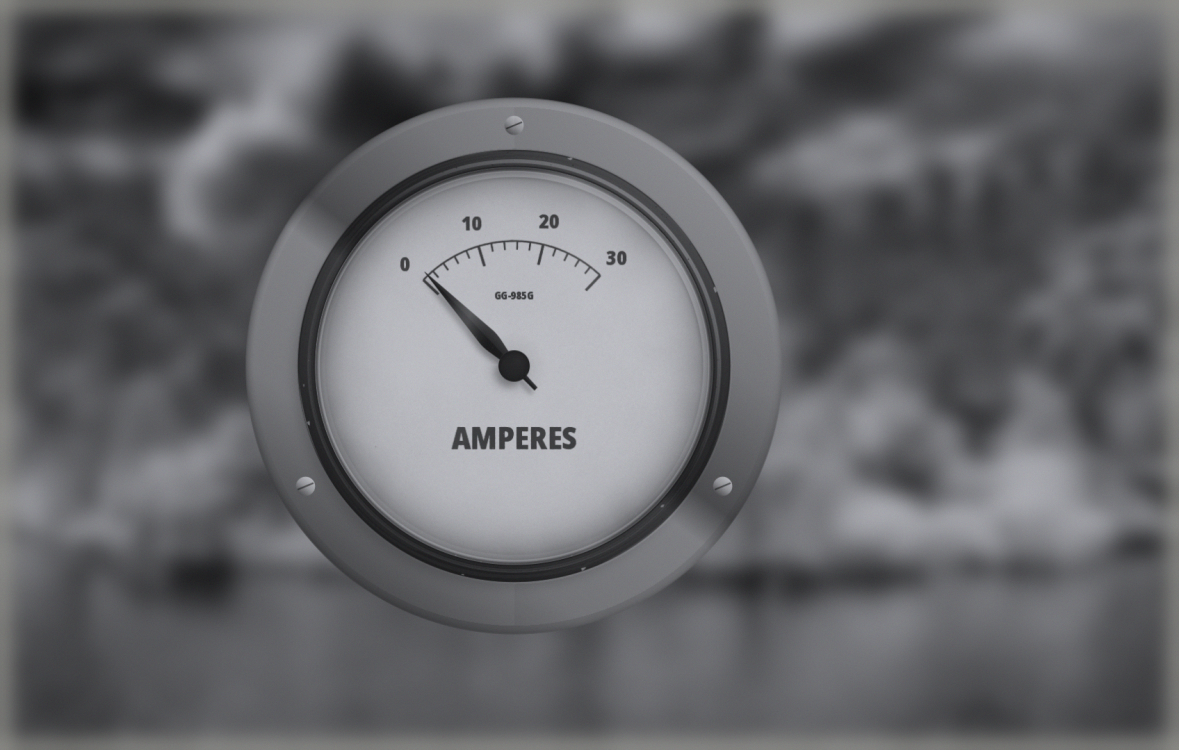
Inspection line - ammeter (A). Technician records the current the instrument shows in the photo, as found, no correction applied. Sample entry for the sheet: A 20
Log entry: A 1
